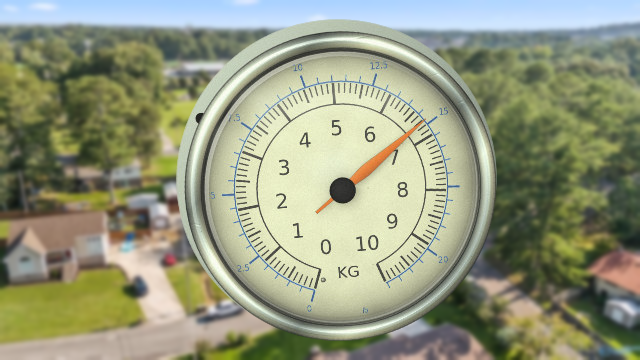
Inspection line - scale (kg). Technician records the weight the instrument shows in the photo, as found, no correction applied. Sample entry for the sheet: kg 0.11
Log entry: kg 6.7
